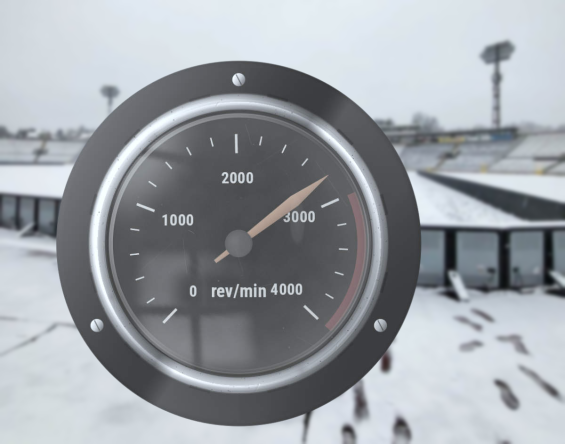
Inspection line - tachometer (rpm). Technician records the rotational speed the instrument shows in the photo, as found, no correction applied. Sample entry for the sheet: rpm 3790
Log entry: rpm 2800
